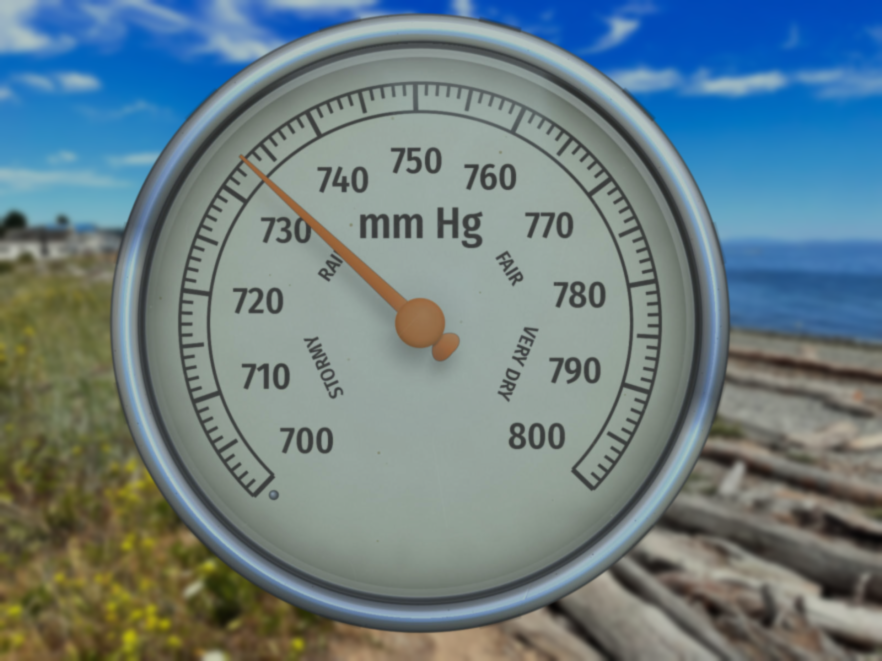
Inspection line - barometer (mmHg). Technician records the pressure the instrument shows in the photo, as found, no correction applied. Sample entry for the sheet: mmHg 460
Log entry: mmHg 733
